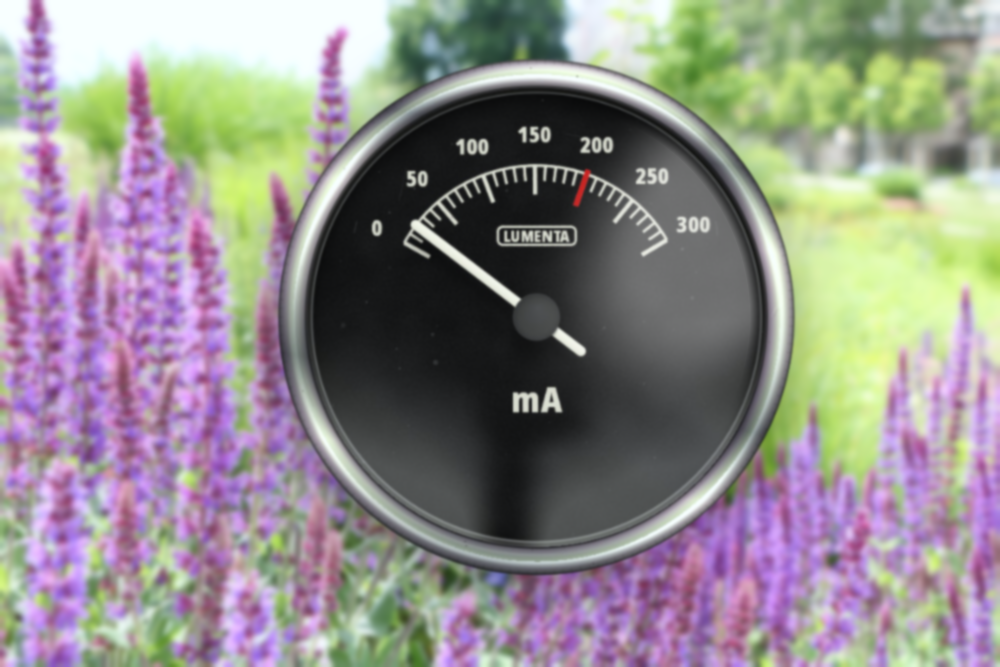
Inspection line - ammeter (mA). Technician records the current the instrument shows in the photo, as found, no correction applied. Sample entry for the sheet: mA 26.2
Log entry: mA 20
